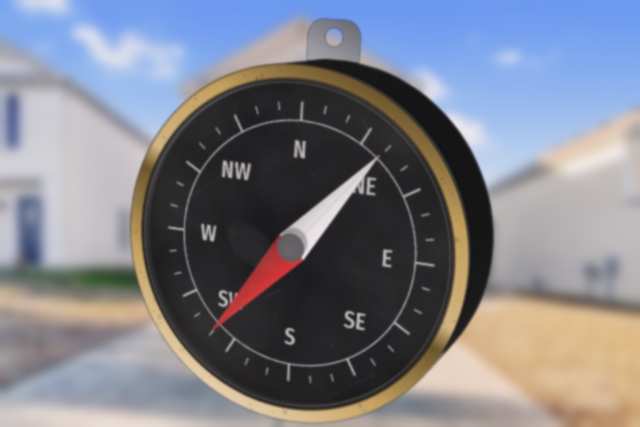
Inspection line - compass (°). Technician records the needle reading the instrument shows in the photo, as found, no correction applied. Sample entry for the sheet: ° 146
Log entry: ° 220
